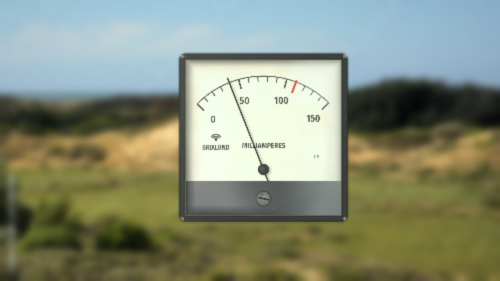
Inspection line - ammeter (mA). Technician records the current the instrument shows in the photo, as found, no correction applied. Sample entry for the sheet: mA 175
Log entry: mA 40
